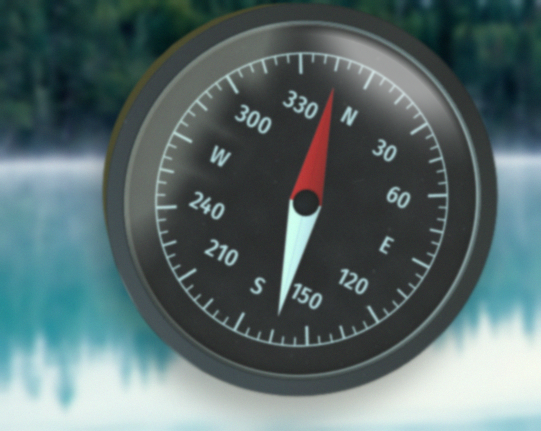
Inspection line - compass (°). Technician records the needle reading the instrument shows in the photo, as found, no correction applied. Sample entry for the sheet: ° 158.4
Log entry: ° 345
